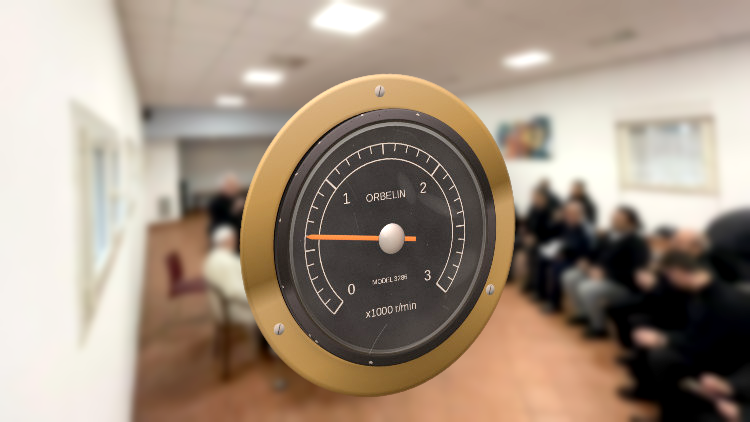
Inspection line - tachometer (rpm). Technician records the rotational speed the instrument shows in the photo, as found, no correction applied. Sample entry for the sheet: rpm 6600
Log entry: rpm 600
